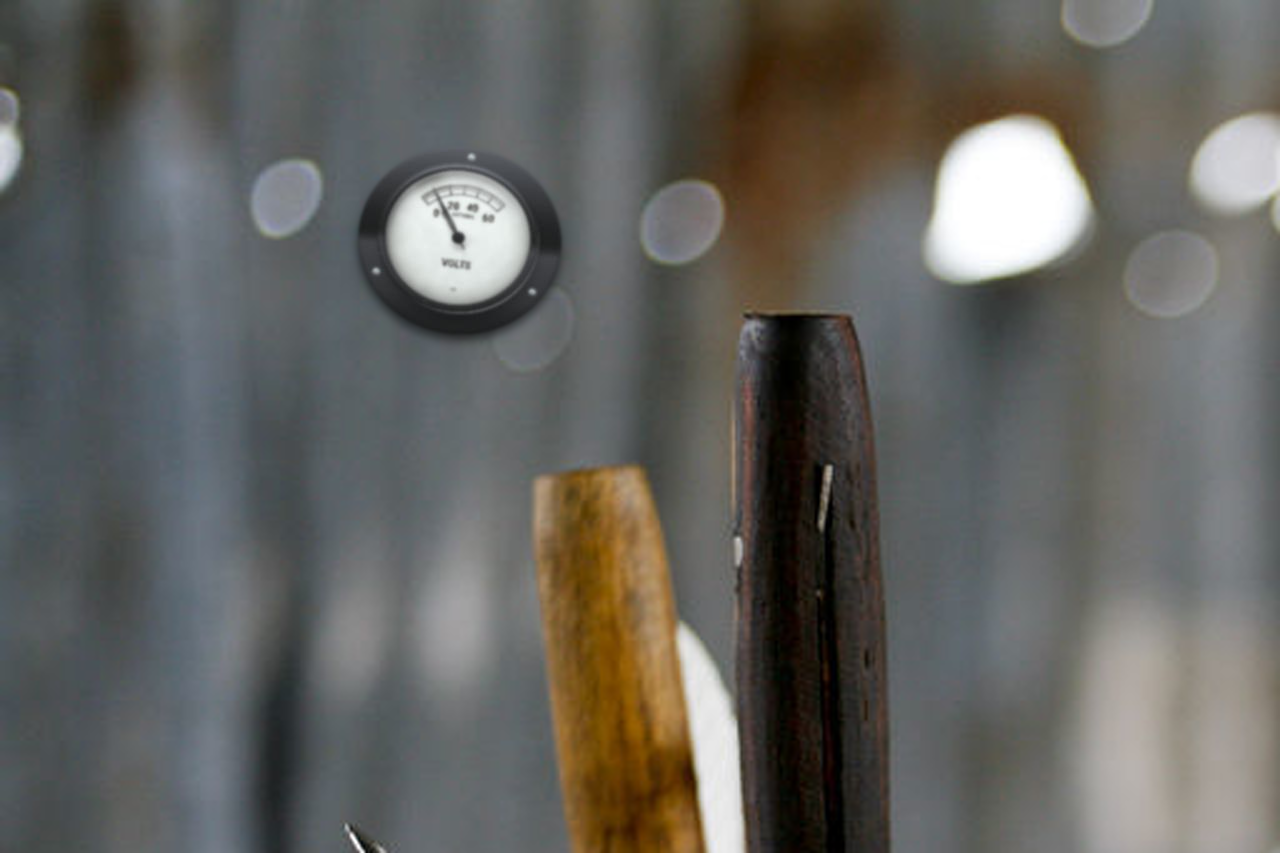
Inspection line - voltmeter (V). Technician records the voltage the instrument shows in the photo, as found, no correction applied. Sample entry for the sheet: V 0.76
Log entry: V 10
